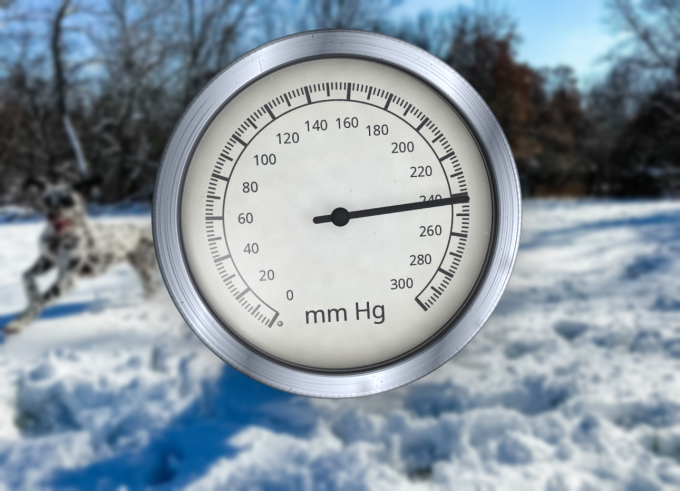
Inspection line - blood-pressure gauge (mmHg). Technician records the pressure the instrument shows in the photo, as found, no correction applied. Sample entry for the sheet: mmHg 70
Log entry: mmHg 242
